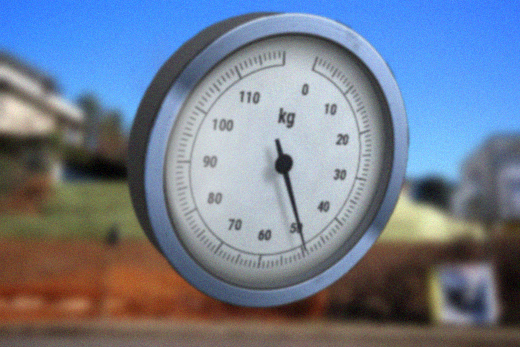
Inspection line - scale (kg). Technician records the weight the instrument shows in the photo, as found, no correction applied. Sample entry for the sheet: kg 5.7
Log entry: kg 50
